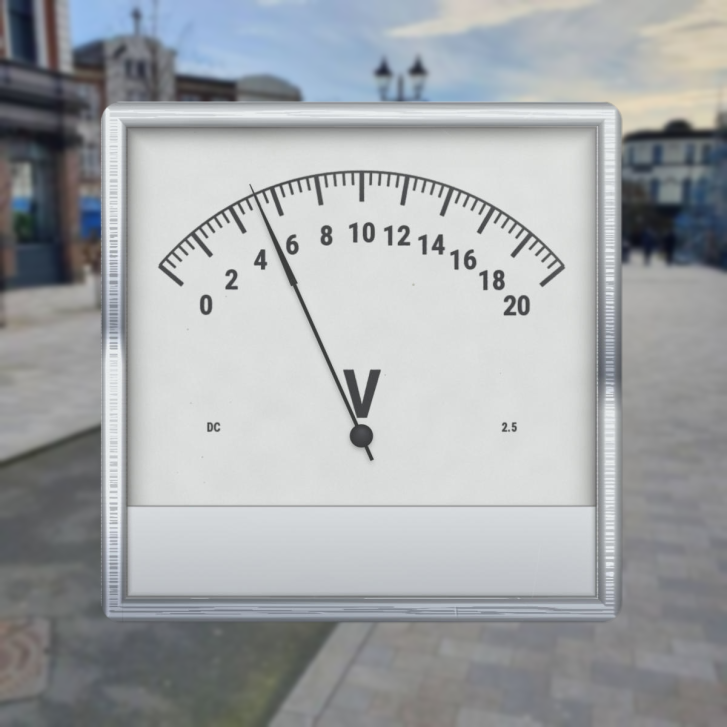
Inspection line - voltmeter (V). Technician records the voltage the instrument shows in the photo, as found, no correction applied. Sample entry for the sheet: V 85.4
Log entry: V 5.2
